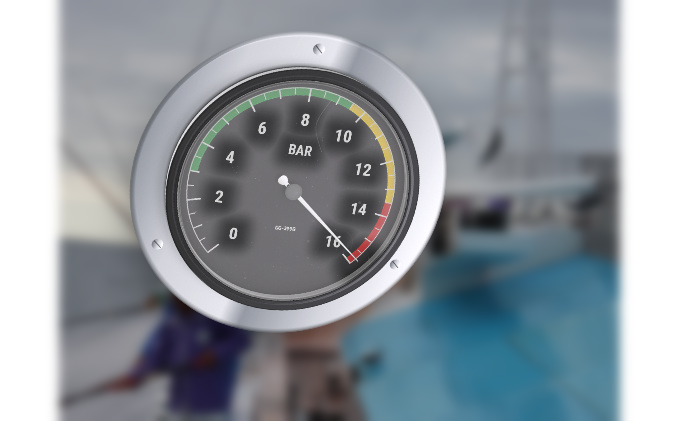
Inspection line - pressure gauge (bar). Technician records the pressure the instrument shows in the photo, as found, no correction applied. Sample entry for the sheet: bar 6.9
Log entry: bar 15.75
